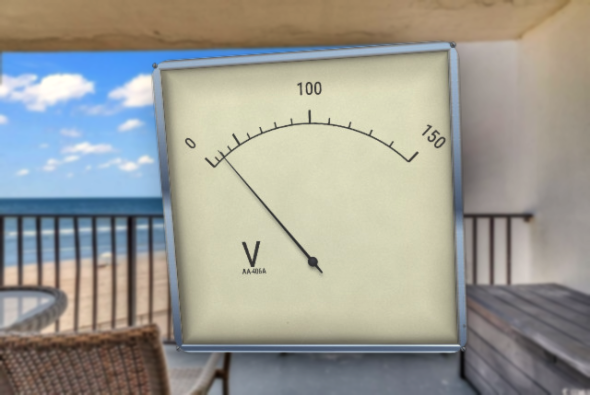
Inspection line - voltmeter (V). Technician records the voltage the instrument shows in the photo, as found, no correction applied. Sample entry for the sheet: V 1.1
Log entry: V 30
